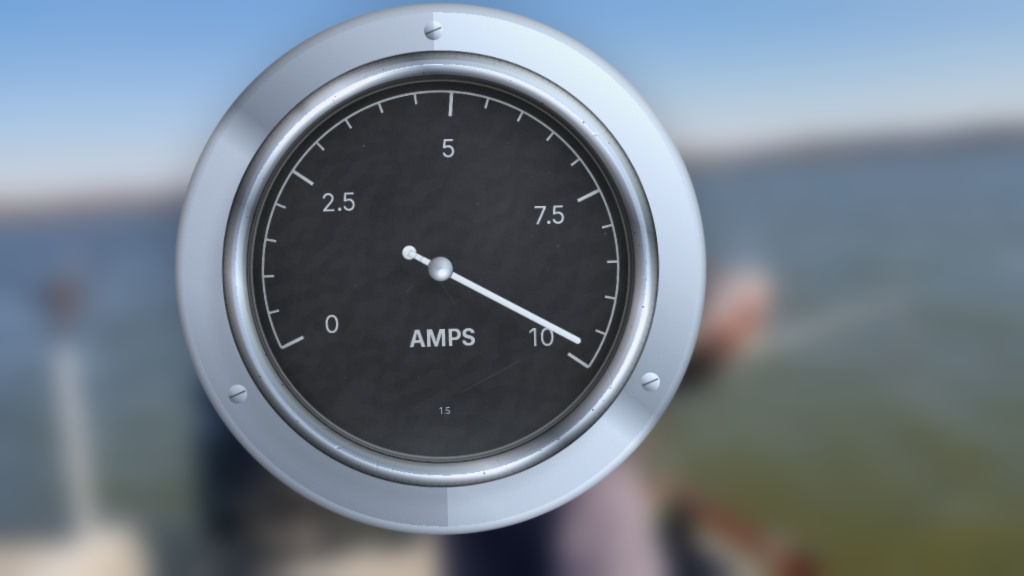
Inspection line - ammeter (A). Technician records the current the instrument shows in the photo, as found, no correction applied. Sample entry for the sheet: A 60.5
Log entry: A 9.75
